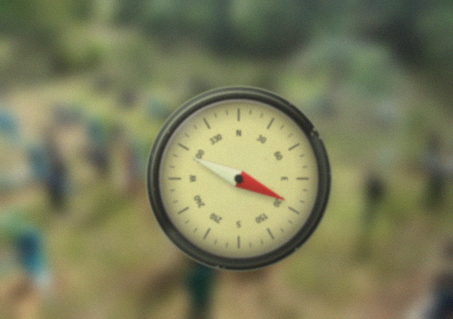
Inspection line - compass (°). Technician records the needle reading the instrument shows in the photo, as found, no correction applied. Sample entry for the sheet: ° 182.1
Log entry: ° 115
